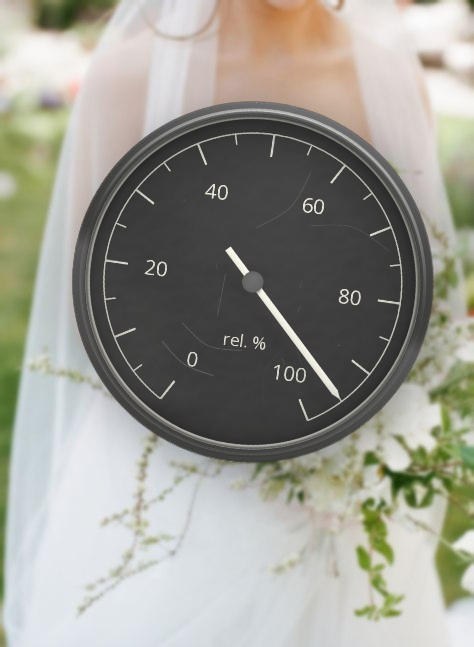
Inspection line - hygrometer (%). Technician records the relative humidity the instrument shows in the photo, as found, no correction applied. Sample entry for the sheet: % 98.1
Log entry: % 95
